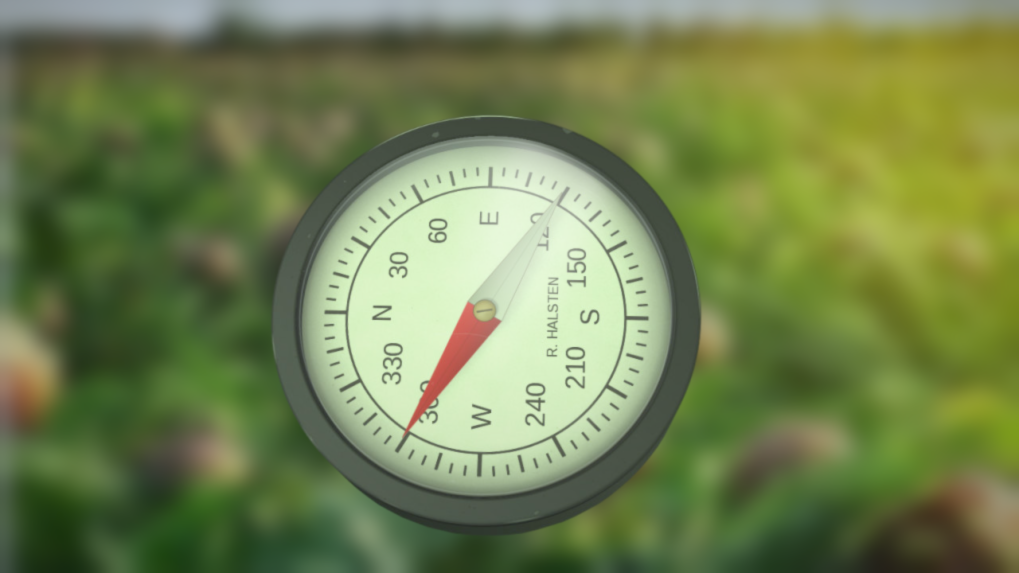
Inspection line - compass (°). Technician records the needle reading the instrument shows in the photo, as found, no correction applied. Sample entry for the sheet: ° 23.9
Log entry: ° 300
